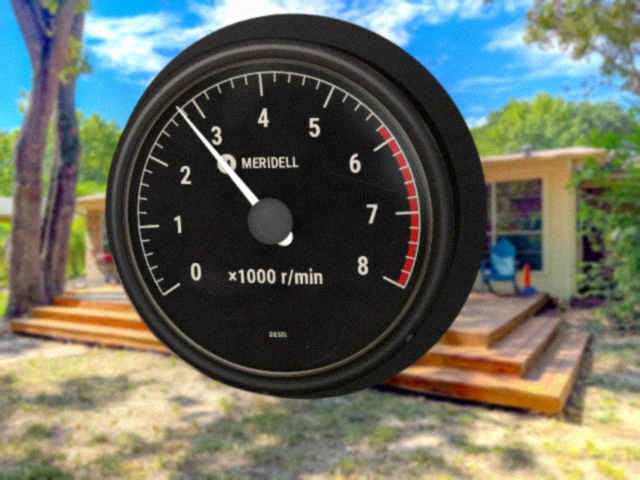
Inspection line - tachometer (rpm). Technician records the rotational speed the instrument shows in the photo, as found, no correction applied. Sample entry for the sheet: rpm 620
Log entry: rpm 2800
